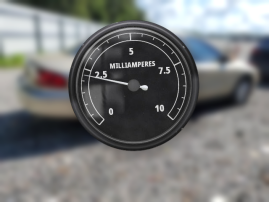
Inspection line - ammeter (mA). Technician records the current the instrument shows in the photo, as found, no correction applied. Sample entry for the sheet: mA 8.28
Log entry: mA 2.25
